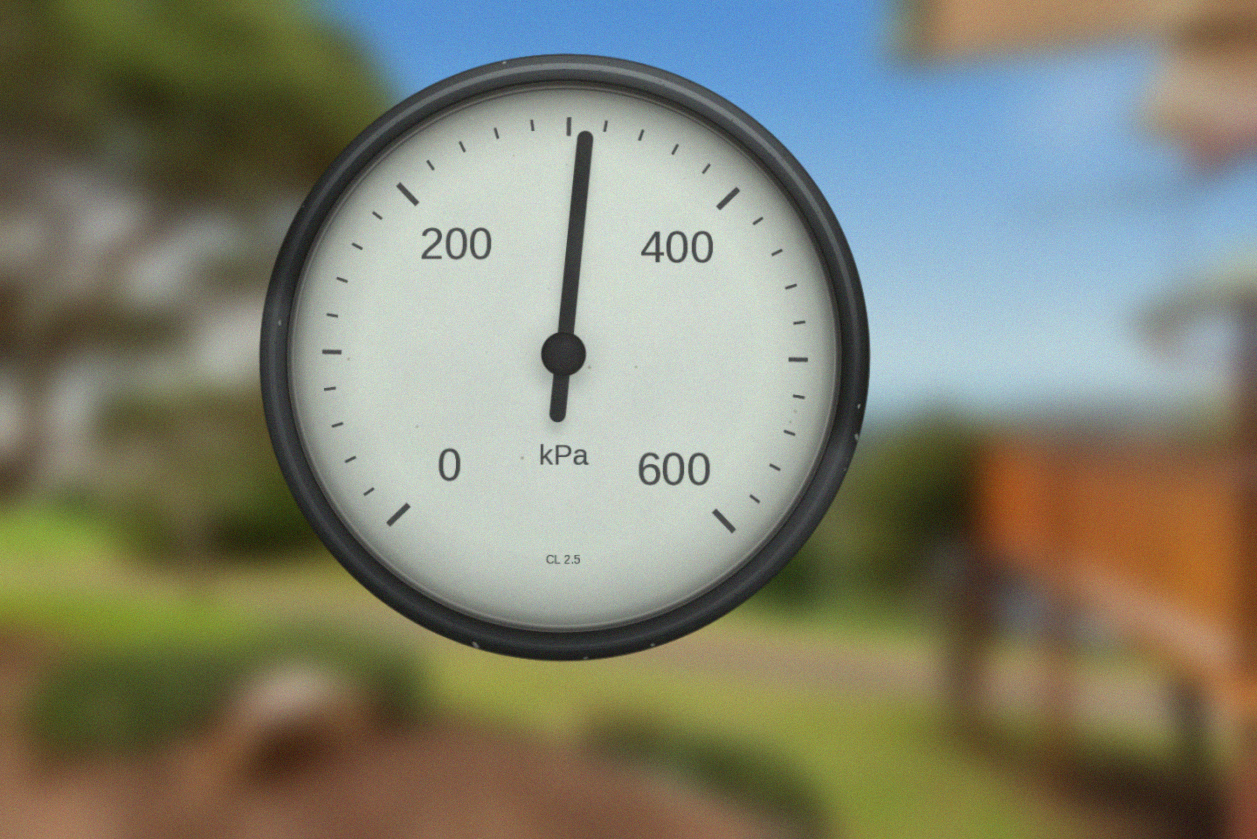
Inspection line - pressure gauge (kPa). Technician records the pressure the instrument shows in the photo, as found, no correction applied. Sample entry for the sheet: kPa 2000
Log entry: kPa 310
